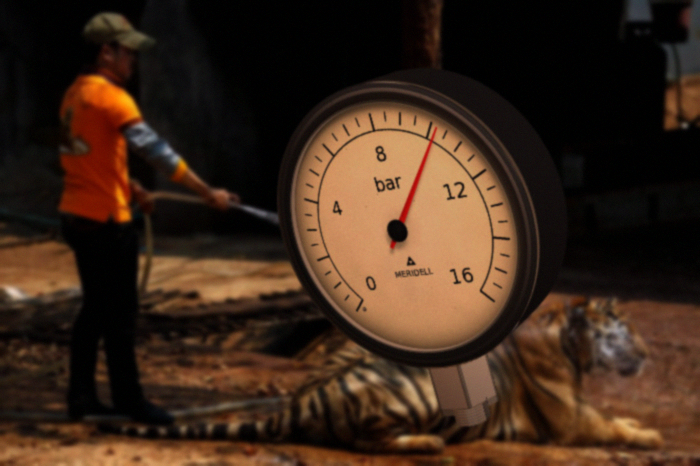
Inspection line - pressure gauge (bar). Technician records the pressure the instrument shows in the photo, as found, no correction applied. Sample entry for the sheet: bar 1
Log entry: bar 10.25
